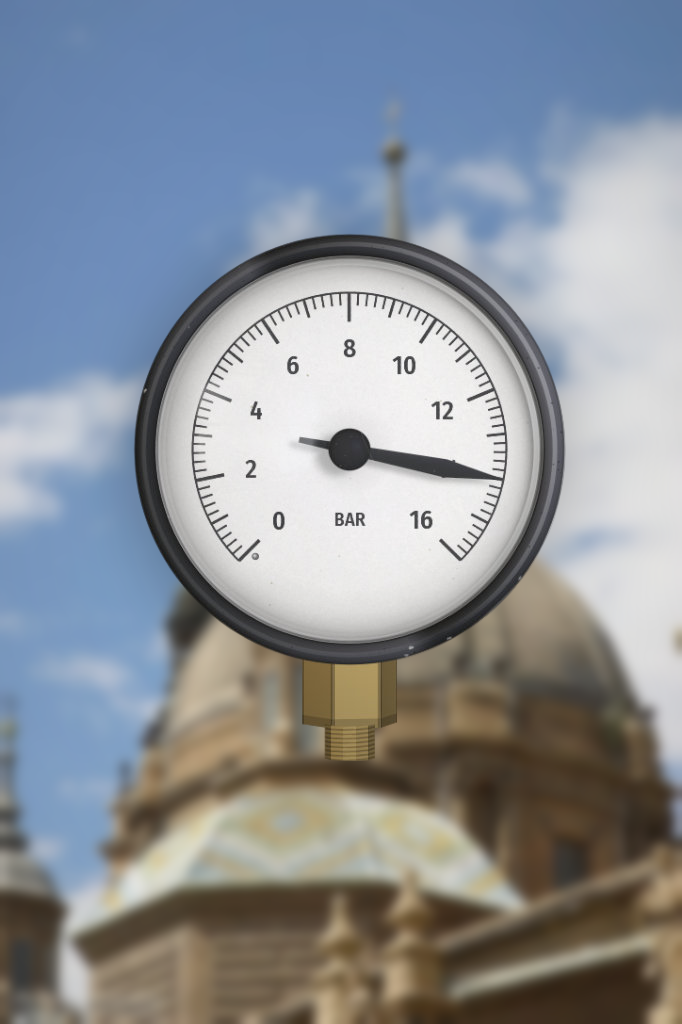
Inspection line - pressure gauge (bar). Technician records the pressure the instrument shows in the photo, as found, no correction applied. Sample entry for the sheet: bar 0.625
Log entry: bar 14
